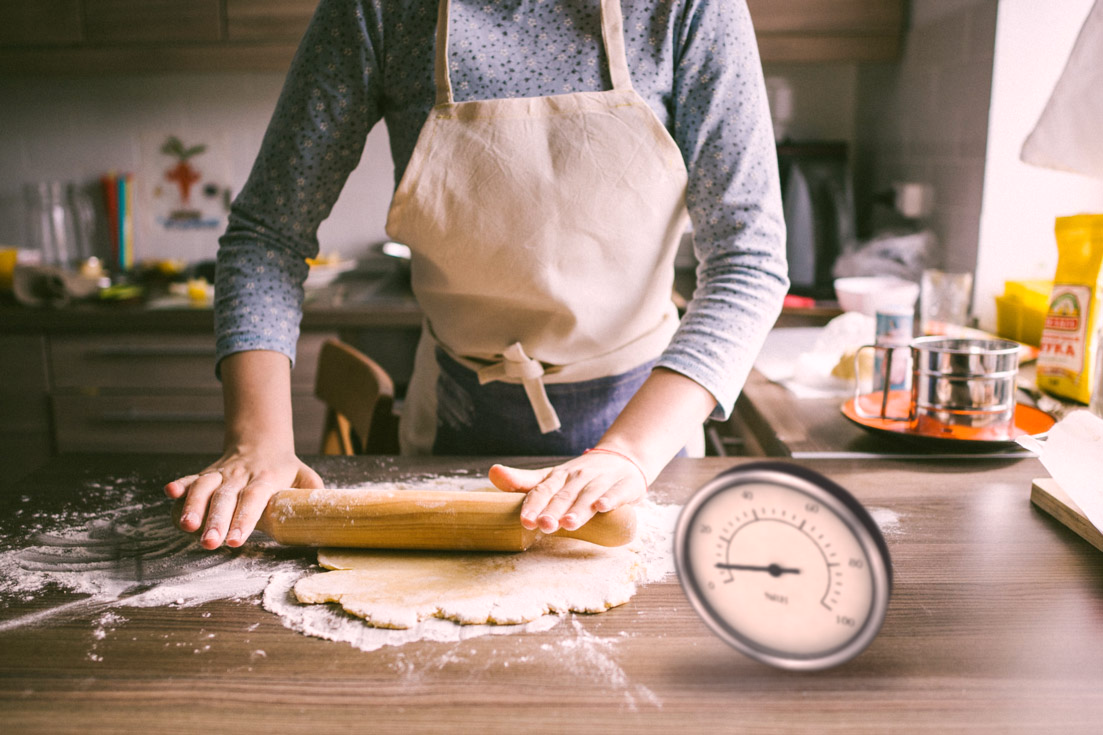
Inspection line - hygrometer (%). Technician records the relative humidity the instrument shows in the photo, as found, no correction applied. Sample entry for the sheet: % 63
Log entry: % 8
